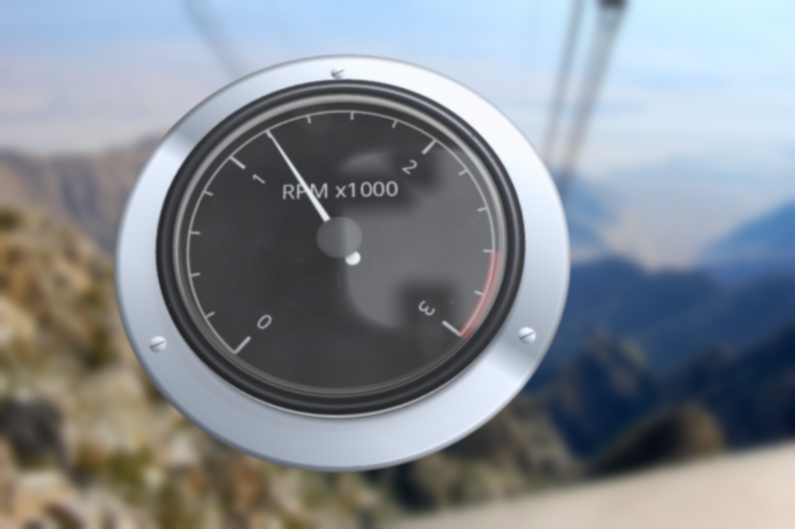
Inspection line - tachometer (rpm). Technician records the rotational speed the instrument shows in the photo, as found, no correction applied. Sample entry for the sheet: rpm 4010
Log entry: rpm 1200
